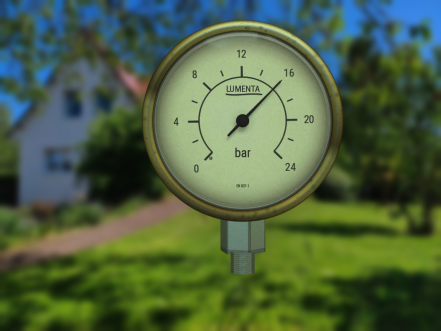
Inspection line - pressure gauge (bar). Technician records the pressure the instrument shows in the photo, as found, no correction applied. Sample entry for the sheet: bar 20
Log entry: bar 16
